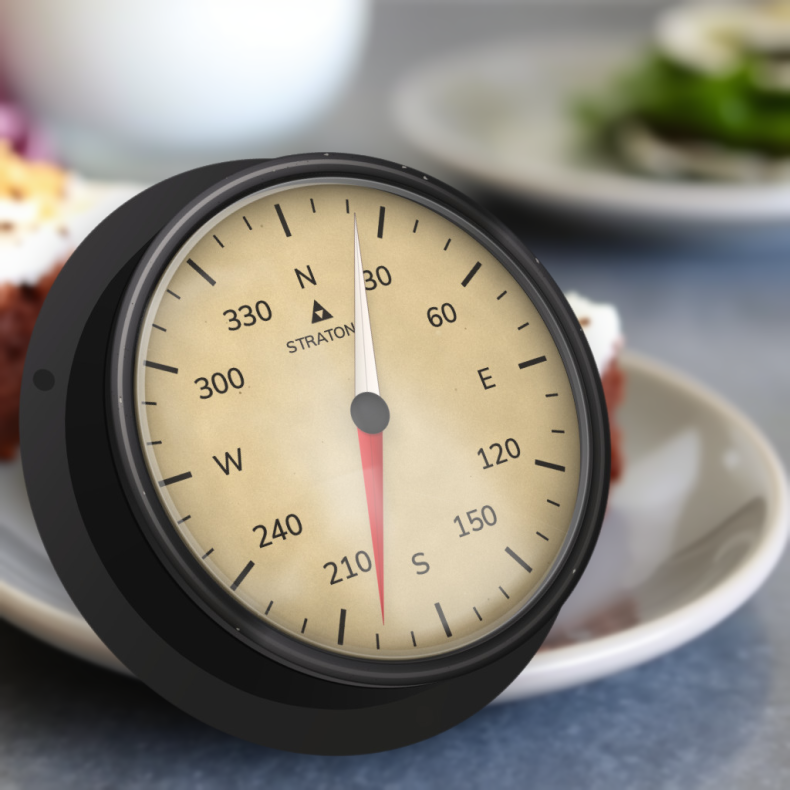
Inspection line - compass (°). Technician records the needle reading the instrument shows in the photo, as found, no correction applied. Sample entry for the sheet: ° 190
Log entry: ° 200
